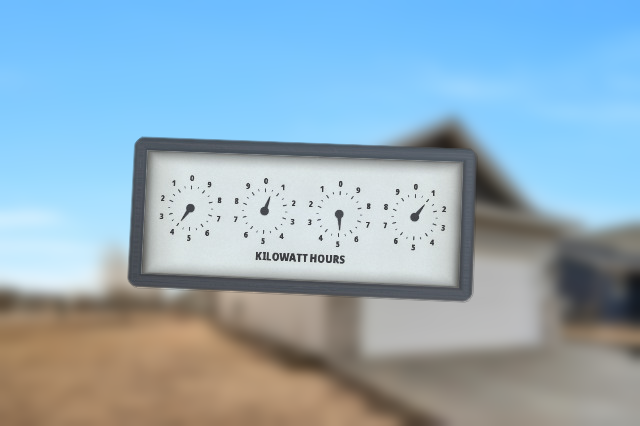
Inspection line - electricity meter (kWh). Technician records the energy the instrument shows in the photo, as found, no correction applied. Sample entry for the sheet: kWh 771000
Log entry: kWh 4051
